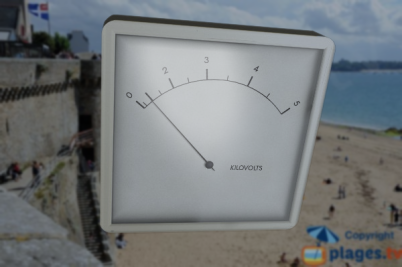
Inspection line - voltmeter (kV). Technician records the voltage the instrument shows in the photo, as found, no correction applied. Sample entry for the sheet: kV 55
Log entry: kV 1
